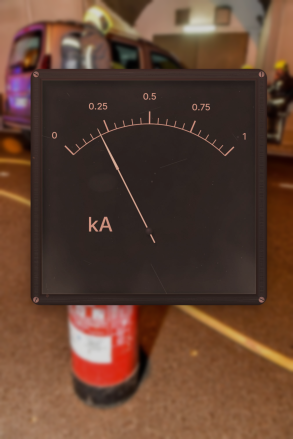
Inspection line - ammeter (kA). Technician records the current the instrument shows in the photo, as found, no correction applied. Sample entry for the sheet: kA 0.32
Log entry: kA 0.2
